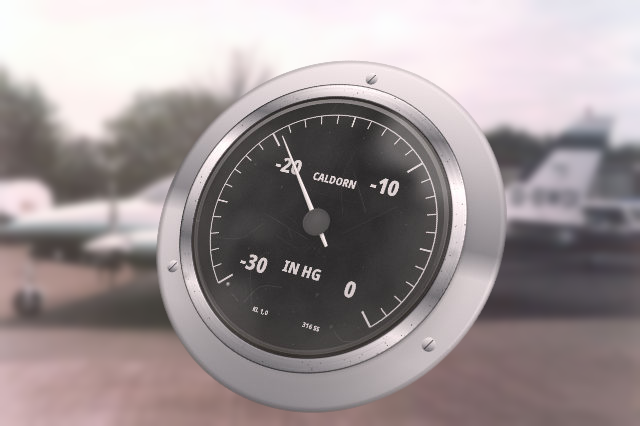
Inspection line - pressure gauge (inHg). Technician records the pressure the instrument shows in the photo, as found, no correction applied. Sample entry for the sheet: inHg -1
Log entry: inHg -19.5
